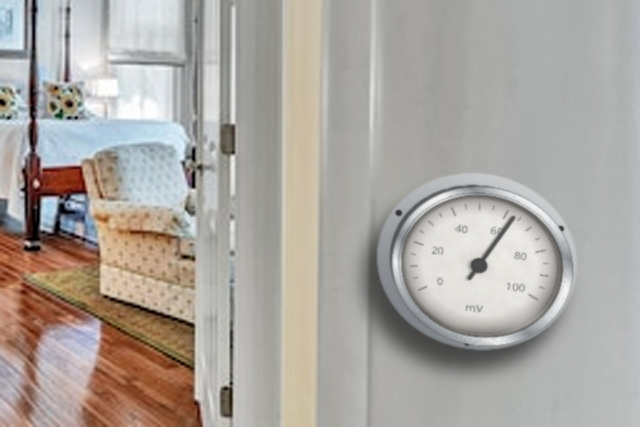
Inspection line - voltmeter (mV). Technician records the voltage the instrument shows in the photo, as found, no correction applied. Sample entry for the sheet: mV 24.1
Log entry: mV 62.5
